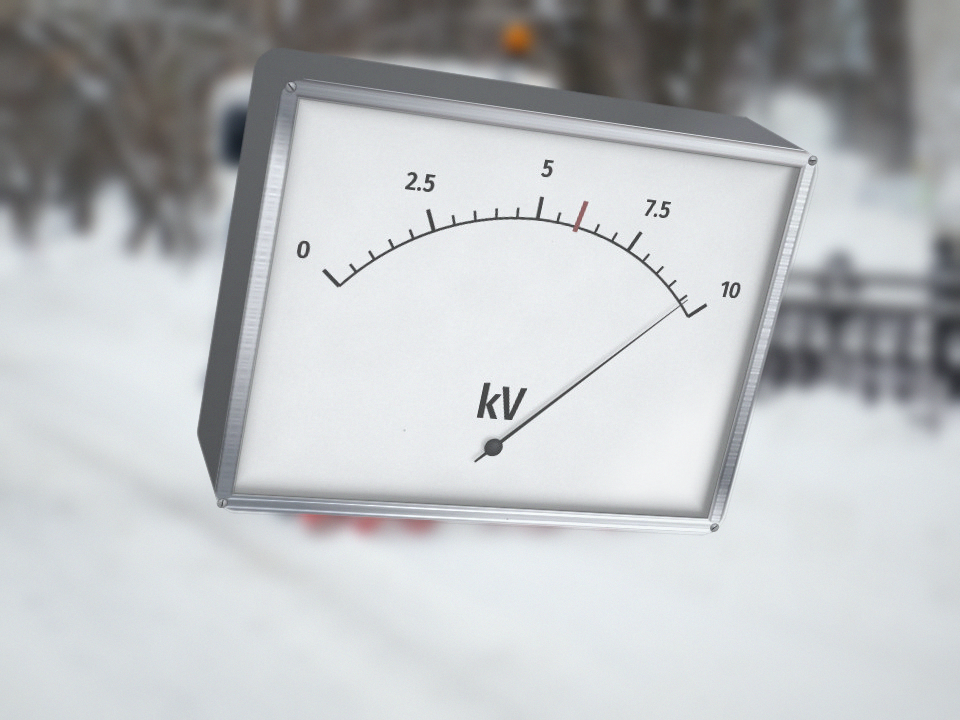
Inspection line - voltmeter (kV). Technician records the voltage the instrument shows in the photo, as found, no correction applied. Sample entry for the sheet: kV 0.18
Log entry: kV 9.5
